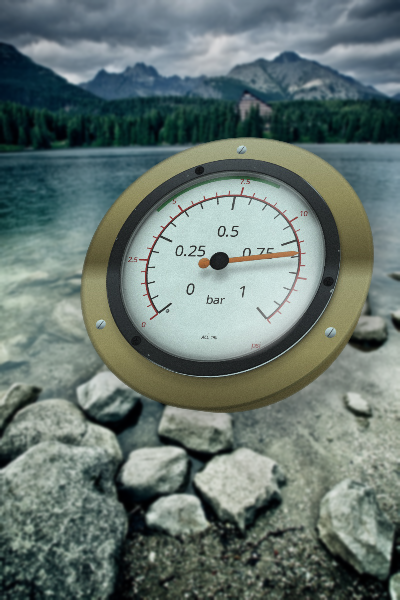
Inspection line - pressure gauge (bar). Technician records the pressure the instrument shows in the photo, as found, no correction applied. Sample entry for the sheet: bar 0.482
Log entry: bar 0.8
